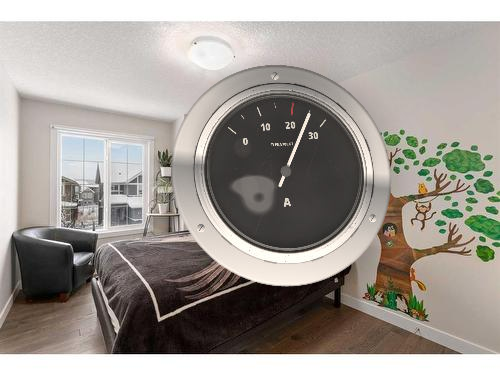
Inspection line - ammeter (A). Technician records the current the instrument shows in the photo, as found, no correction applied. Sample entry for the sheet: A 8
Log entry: A 25
